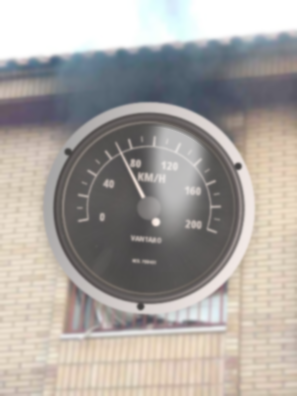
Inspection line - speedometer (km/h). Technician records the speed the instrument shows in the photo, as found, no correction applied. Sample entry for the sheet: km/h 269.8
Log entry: km/h 70
